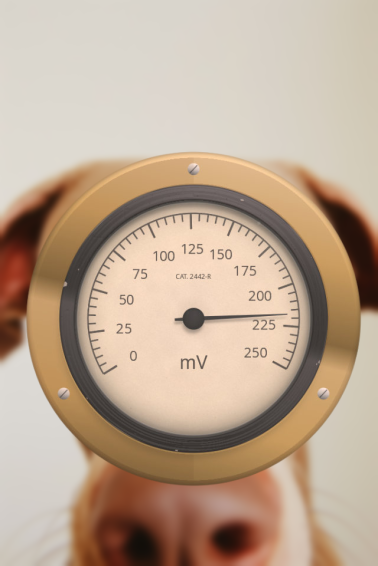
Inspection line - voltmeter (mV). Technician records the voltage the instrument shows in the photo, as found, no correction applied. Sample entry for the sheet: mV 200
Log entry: mV 217.5
